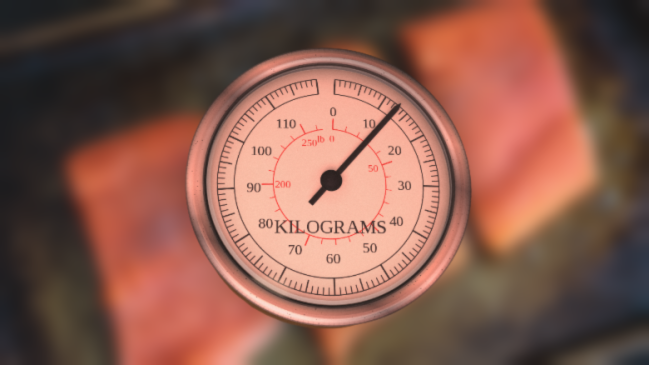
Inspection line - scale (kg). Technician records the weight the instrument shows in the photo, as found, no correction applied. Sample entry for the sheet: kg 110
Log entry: kg 13
